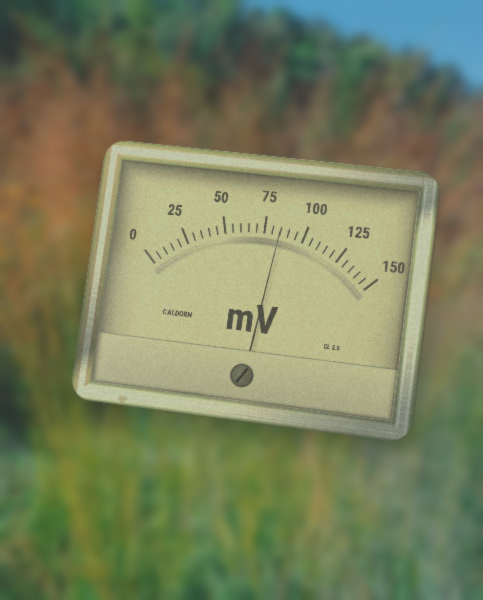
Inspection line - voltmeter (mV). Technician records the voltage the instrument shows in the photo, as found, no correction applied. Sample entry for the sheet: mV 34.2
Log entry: mV 85
